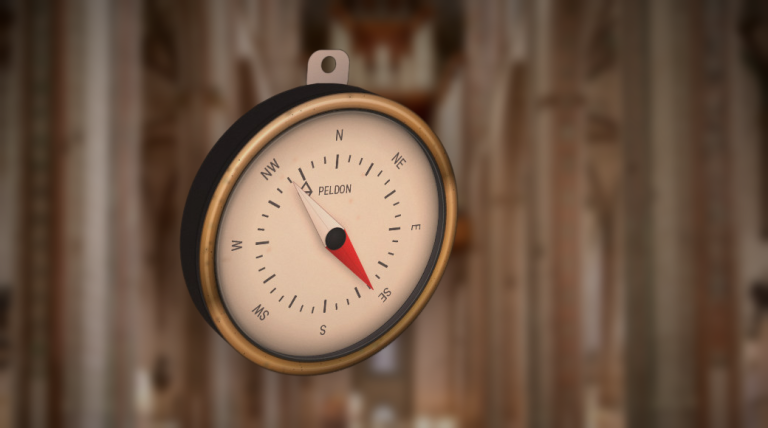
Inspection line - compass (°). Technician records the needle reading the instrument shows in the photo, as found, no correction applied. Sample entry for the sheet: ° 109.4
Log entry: ° 140
